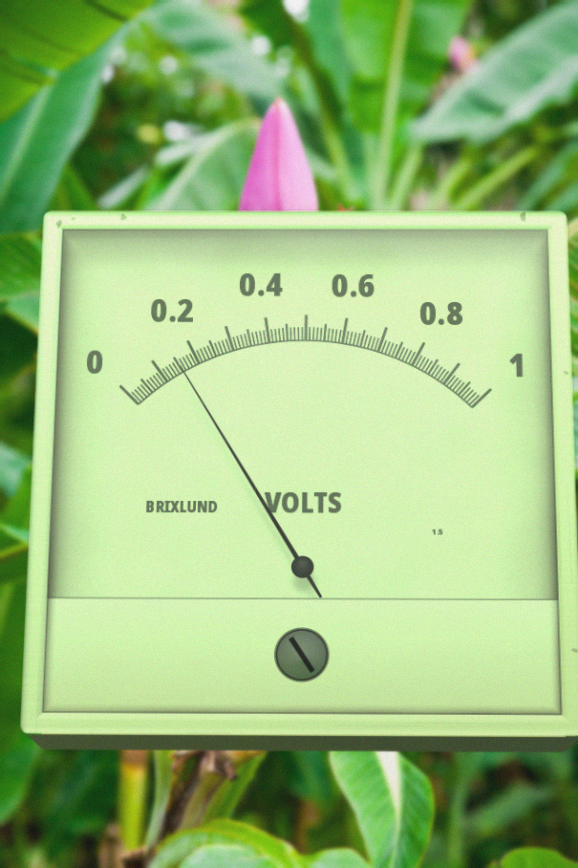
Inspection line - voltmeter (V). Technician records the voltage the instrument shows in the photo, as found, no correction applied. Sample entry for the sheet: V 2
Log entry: V 0.15
